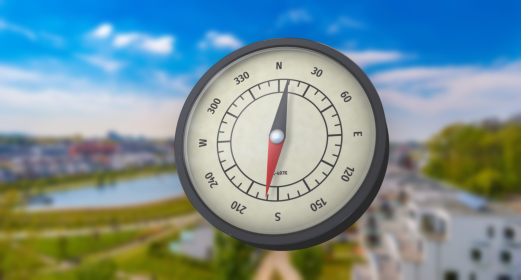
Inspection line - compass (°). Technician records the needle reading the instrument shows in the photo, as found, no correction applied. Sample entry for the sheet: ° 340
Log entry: ° 190
